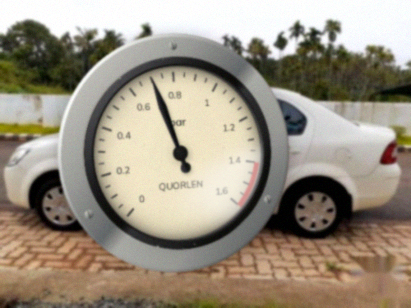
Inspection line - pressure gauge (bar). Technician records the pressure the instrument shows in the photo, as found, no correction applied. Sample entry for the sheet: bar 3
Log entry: bar 0.7
